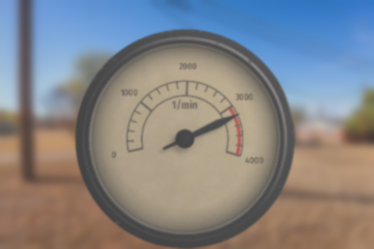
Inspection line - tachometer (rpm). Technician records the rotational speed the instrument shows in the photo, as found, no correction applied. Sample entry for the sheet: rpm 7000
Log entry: rpm 3200
